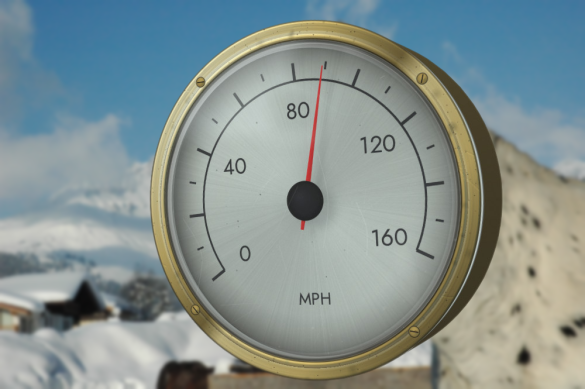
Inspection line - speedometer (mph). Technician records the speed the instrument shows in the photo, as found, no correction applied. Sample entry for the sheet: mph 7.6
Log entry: mph 90
